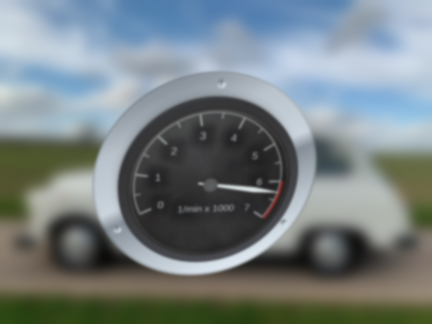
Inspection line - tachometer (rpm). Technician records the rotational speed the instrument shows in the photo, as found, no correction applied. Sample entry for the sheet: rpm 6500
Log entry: rpm 6250
